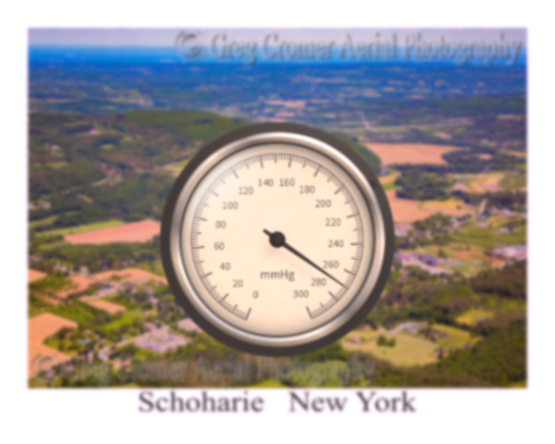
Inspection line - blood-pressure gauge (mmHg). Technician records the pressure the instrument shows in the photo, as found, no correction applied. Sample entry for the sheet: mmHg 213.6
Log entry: mmHg 270
